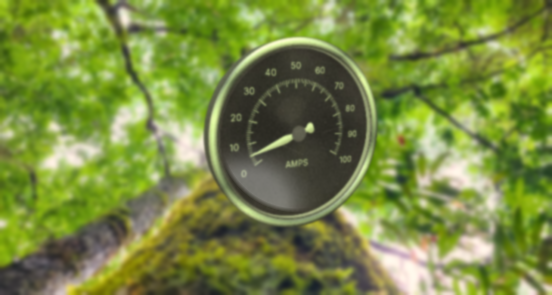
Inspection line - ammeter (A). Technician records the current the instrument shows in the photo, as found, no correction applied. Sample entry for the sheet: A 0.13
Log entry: A 5
